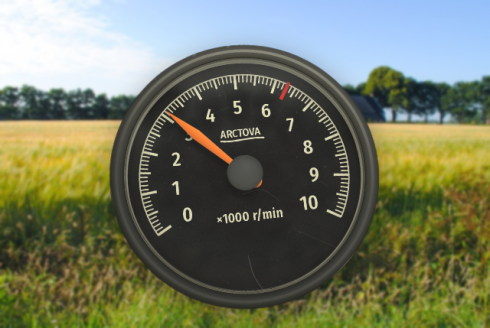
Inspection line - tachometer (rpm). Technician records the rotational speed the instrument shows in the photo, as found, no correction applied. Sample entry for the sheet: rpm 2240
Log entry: rpm 3100
